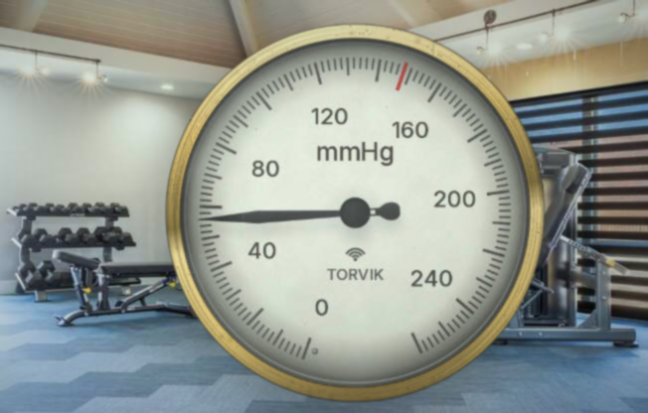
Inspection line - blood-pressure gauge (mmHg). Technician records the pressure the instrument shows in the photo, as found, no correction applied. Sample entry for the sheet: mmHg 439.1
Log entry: mmHg 56
